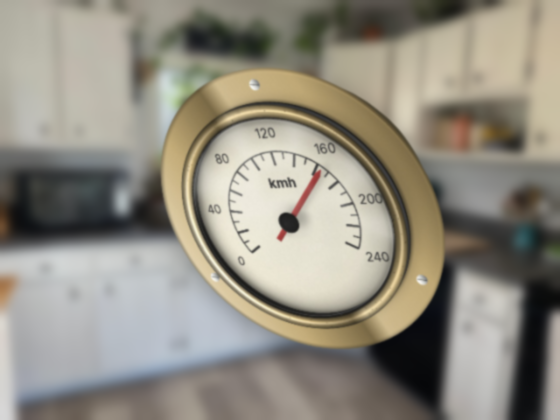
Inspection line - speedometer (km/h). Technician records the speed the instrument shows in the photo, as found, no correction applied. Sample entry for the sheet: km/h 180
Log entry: km/h 165
